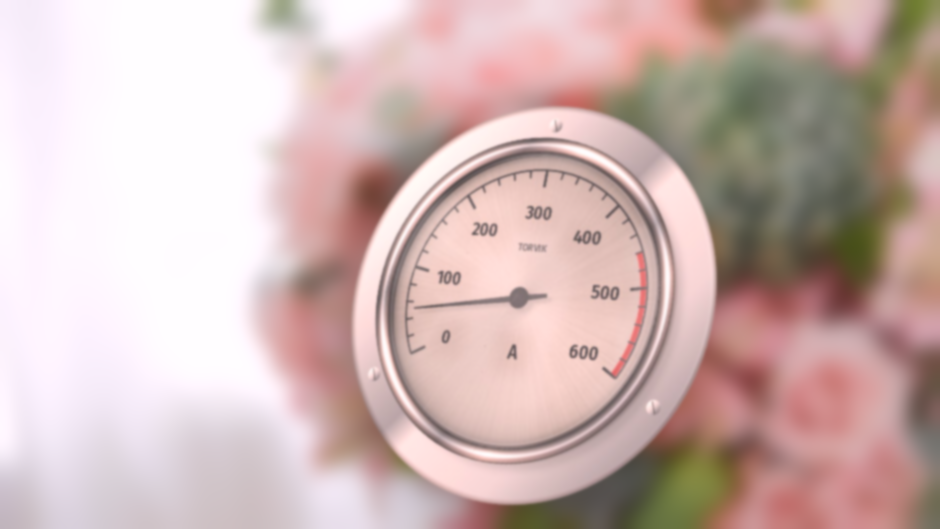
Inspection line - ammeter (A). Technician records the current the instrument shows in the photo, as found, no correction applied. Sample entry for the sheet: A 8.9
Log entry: A 50
